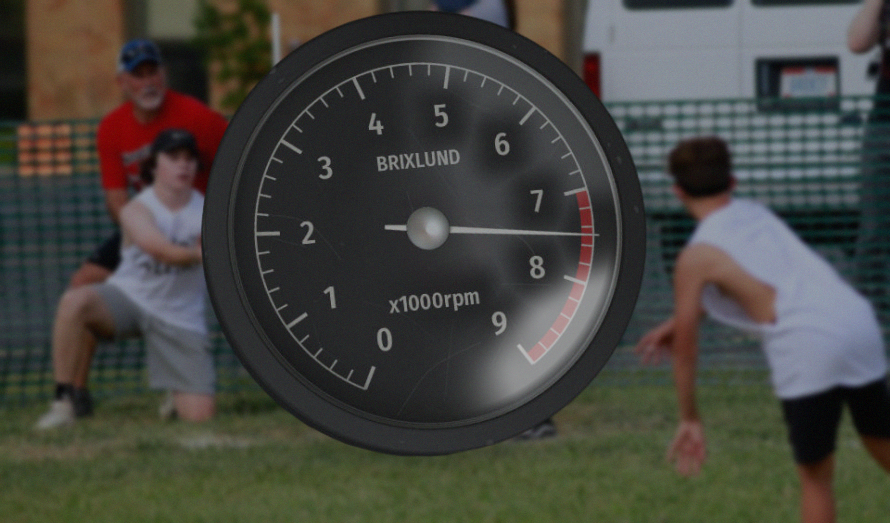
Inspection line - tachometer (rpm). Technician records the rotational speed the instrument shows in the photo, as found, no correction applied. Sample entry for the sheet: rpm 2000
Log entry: rpm 7500
